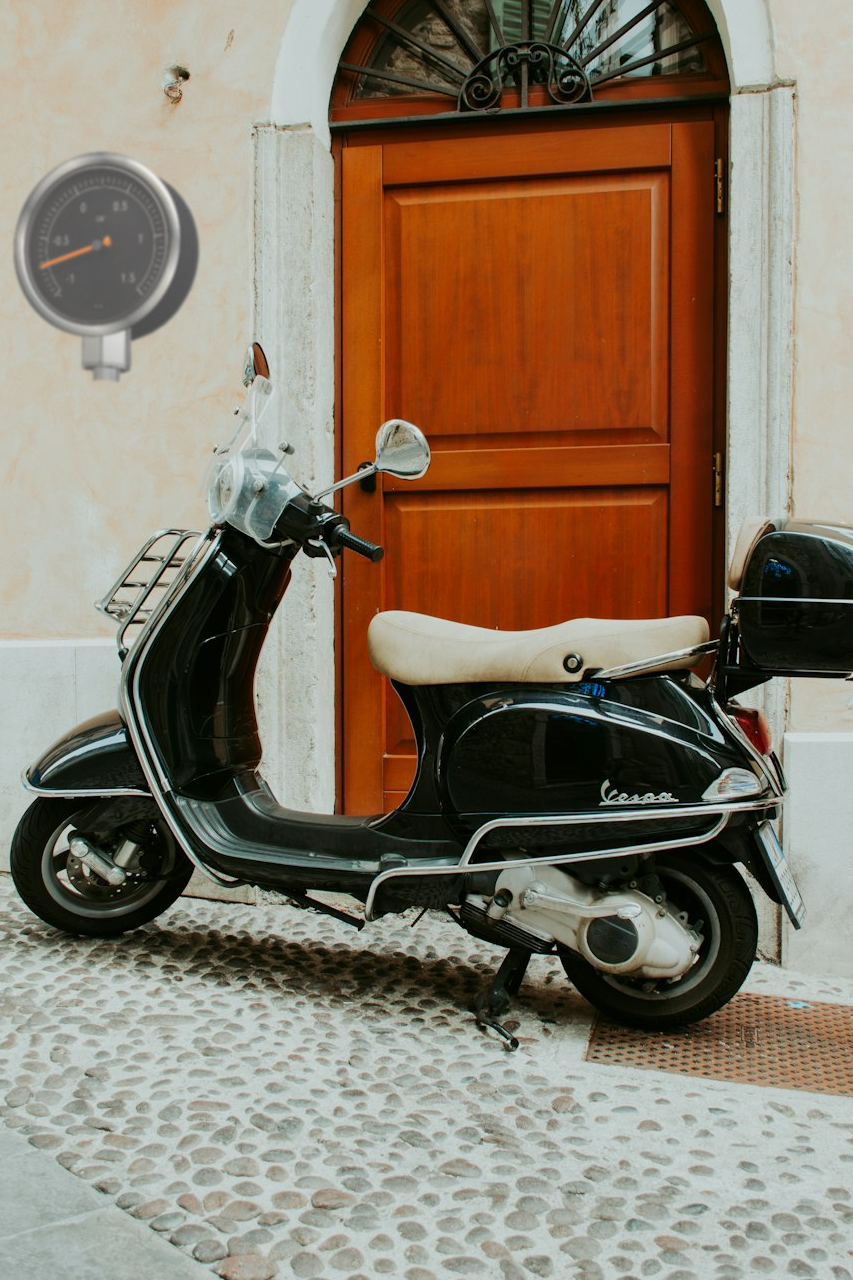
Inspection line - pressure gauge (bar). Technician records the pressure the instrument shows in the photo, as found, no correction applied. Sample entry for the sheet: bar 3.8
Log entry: bar -0.75
